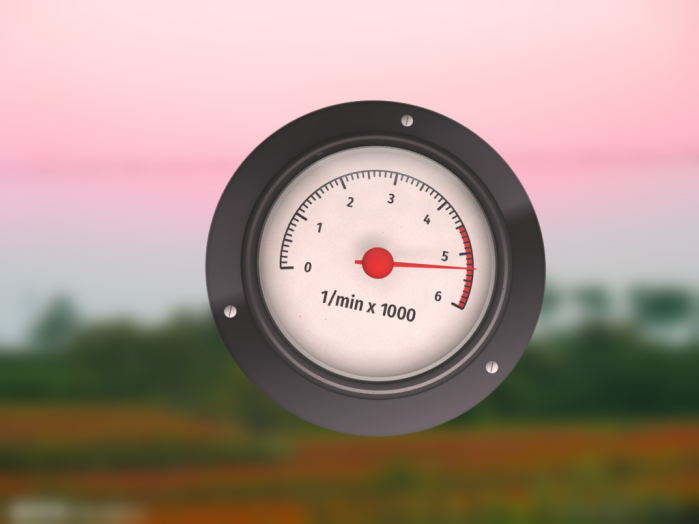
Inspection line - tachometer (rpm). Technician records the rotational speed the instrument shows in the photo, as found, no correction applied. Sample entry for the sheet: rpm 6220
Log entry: rpm 5300
